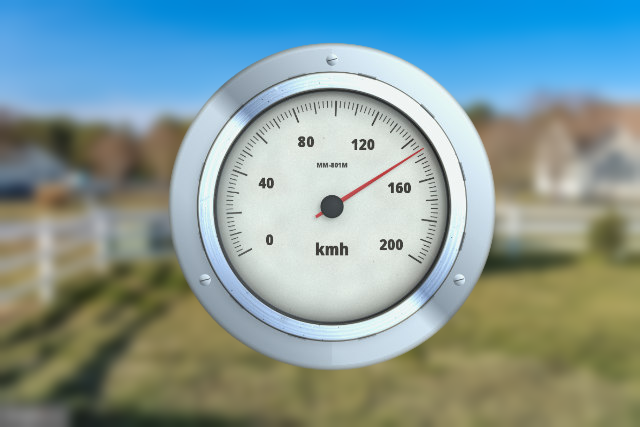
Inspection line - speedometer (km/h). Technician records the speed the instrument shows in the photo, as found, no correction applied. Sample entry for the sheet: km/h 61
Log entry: km/h 146
